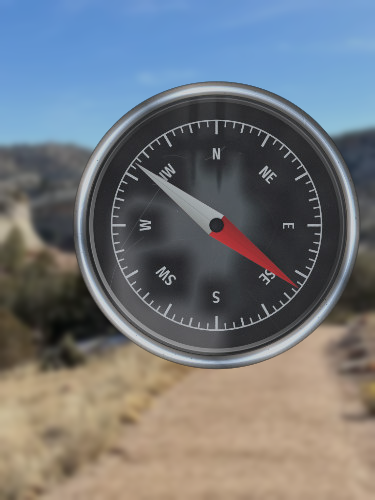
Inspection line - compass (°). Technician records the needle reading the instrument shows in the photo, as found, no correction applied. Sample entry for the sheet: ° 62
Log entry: ° 127.5
